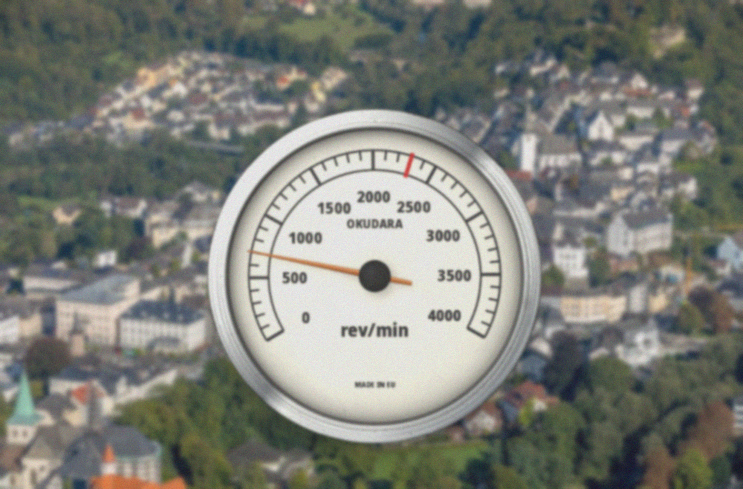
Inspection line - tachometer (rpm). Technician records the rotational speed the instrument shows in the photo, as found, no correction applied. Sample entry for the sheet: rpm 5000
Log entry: rpm 700
